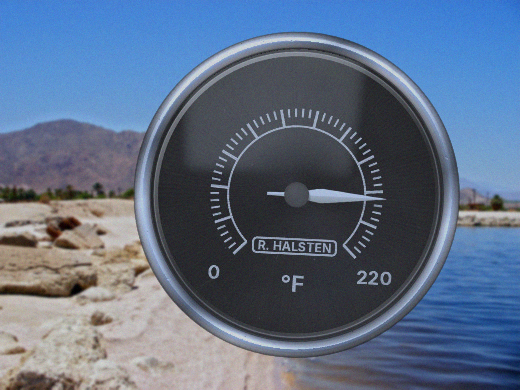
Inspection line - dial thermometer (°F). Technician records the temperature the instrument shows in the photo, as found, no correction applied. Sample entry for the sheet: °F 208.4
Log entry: °F 184
